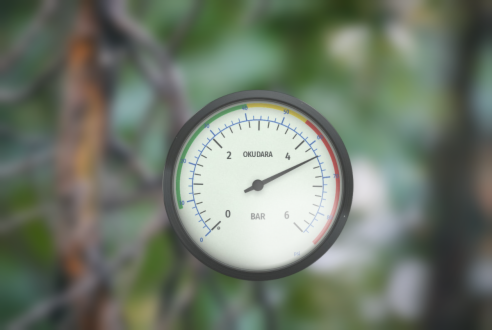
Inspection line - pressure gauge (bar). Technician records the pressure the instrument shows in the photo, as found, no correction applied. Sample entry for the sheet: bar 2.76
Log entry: bar 4.4
